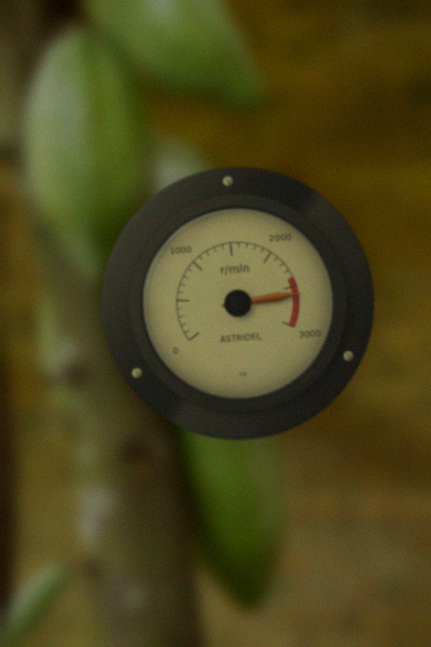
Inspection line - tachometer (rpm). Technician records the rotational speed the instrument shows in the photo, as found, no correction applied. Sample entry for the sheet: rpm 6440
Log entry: rpm 2600
